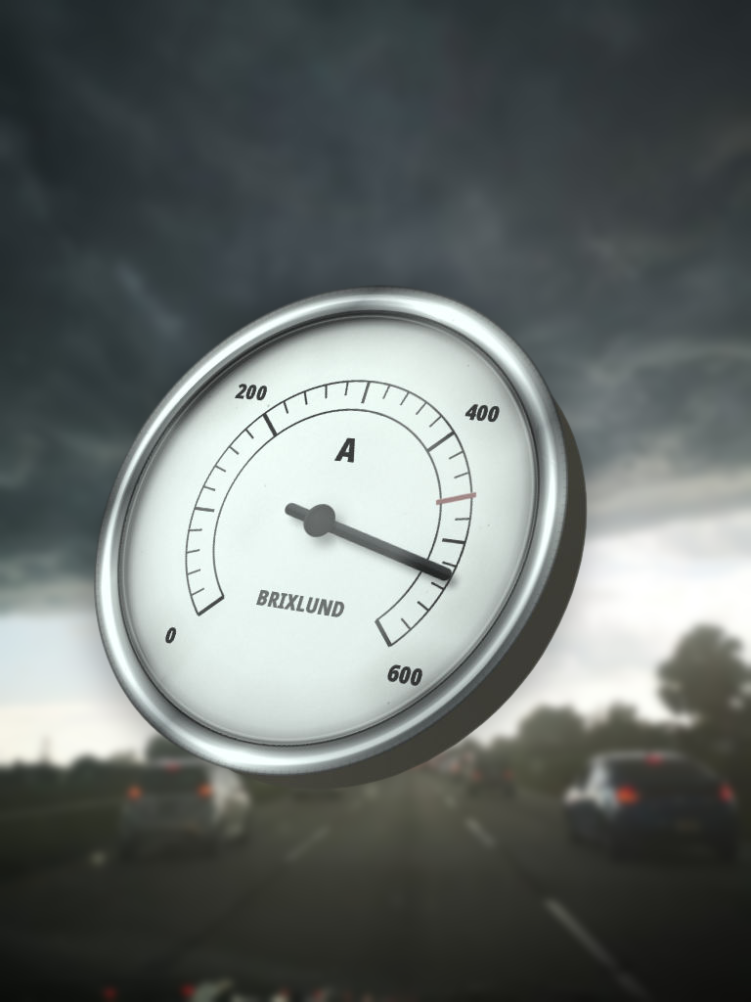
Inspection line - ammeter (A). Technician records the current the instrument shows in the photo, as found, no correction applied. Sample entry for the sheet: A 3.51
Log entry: A 530
